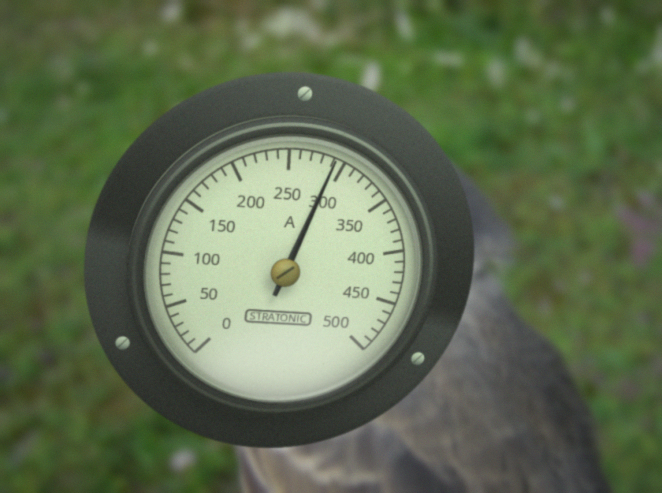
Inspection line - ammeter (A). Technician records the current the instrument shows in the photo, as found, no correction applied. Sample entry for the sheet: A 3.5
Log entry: A 290
